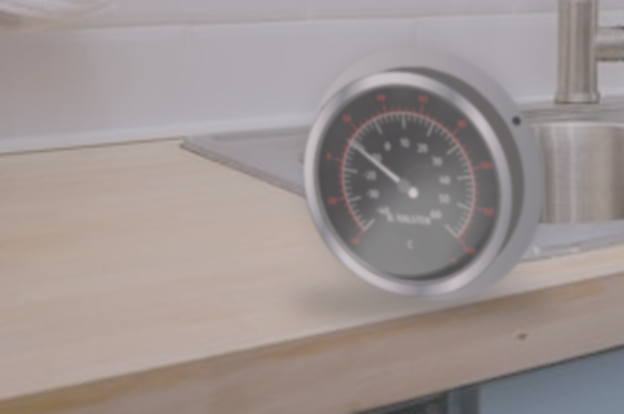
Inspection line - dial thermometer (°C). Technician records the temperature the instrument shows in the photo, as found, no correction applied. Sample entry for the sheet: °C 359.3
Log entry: °C -10
